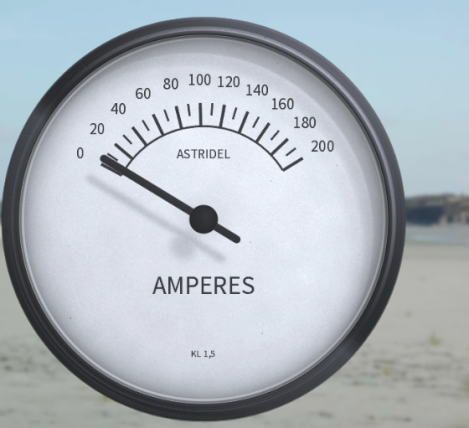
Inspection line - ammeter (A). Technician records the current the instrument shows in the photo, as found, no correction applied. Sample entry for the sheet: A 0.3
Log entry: A 5
